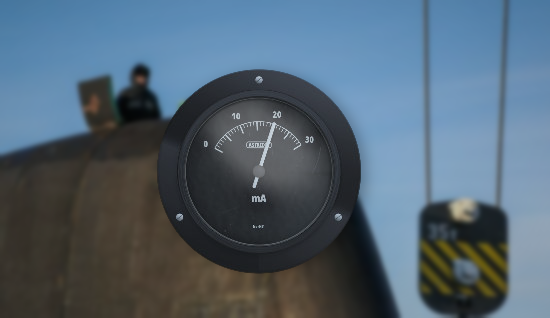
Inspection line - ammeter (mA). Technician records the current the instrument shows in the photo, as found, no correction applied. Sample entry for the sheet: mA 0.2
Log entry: mA 20
